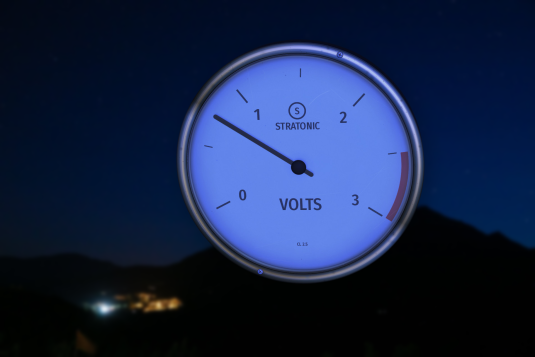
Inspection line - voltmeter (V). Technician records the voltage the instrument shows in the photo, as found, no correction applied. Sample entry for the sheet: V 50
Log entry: V 0.75
